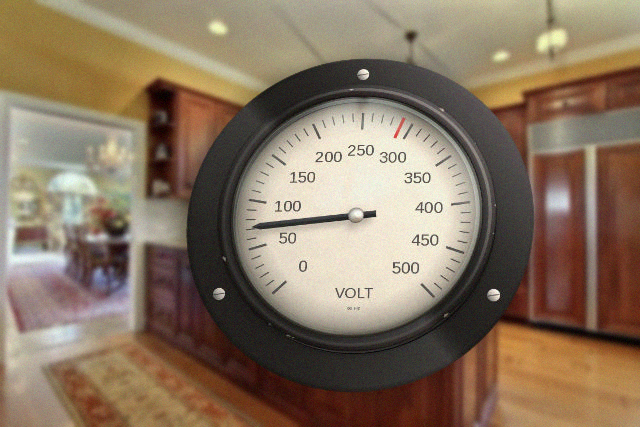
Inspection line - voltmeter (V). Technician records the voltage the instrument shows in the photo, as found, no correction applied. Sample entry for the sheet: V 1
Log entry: V 70
